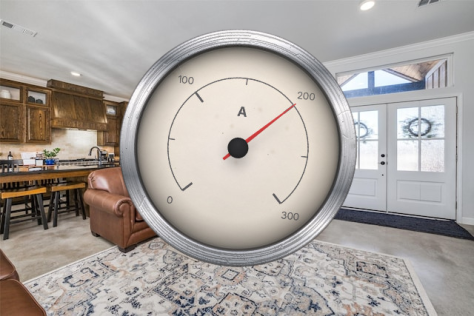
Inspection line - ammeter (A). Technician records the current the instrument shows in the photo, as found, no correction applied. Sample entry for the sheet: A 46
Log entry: A 200
